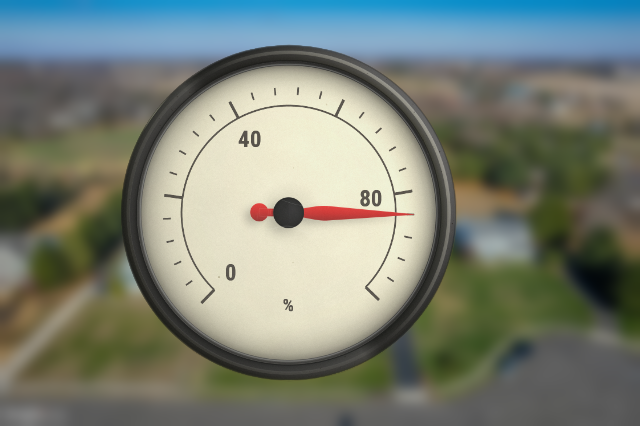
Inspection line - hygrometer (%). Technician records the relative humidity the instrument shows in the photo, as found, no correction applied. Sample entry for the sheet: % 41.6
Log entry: % 84
